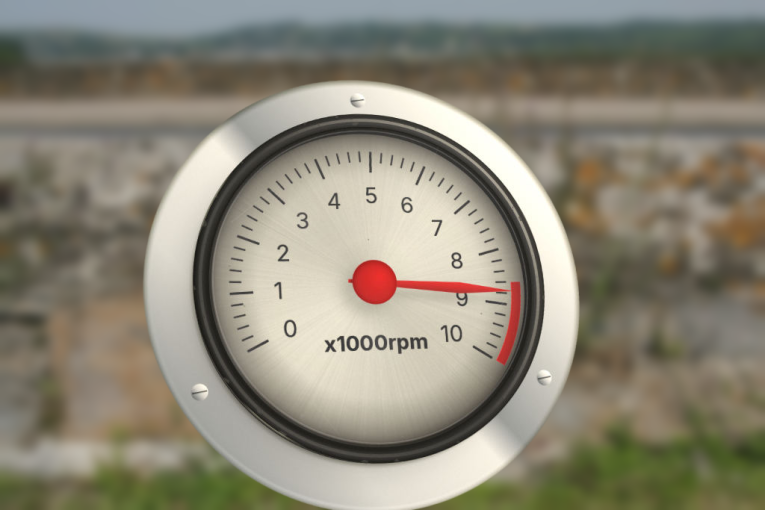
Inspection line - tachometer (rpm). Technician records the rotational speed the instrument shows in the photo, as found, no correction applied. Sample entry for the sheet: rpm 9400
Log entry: rpm 8800
